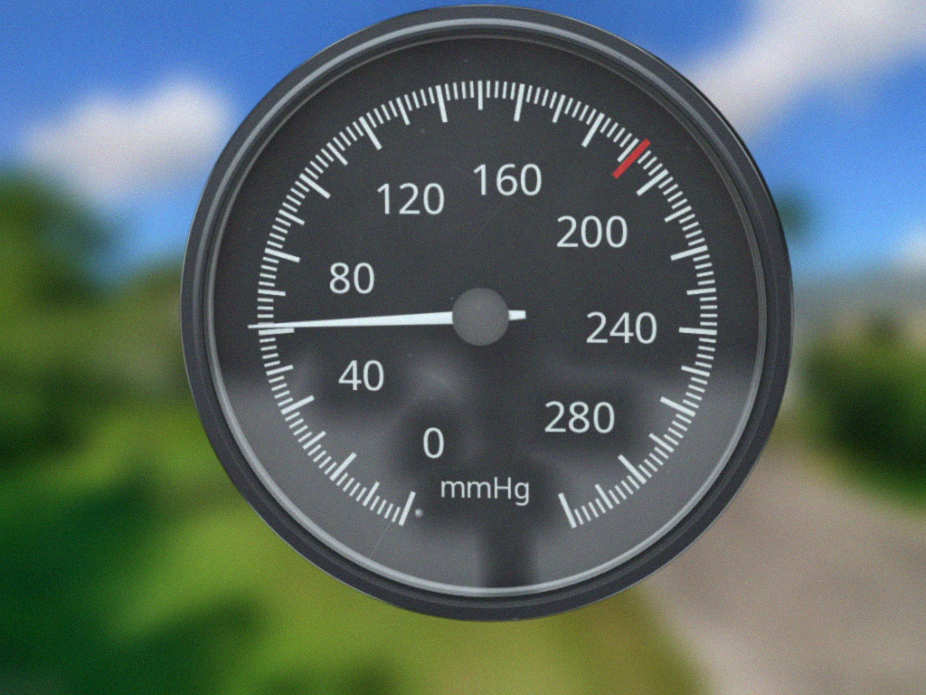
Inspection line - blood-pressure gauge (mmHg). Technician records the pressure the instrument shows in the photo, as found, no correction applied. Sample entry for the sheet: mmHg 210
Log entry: mmHg 62
